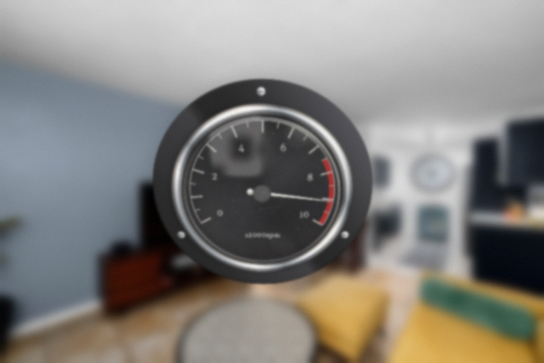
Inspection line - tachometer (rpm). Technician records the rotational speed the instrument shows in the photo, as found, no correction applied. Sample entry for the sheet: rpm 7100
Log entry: rpm 9000
